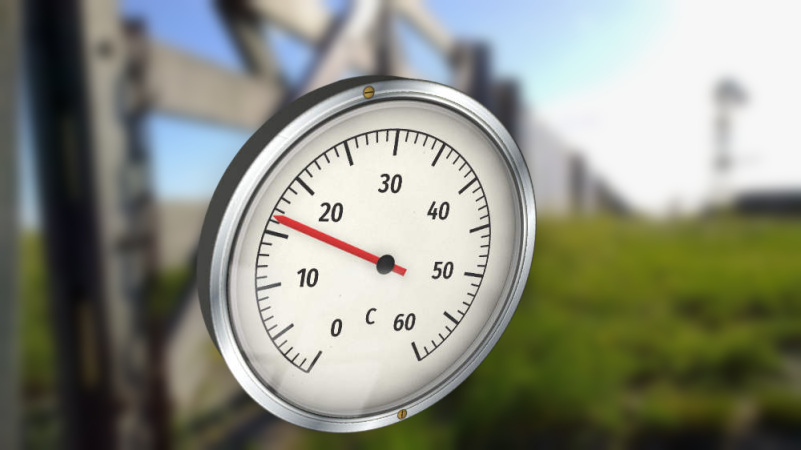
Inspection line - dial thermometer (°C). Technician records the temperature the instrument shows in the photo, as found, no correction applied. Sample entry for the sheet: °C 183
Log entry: °C 16.5
